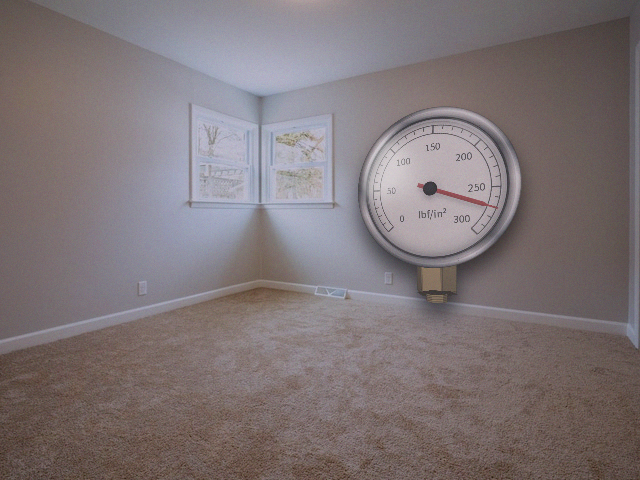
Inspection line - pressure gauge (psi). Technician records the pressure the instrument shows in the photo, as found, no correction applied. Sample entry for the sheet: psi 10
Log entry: psi 270
